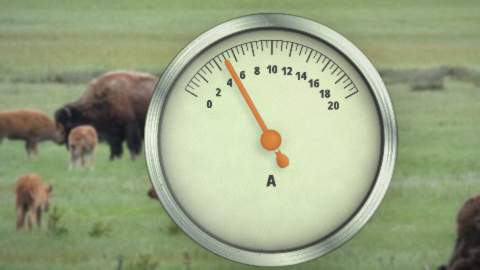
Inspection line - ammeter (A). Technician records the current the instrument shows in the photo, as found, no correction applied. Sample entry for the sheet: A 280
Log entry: A 5
